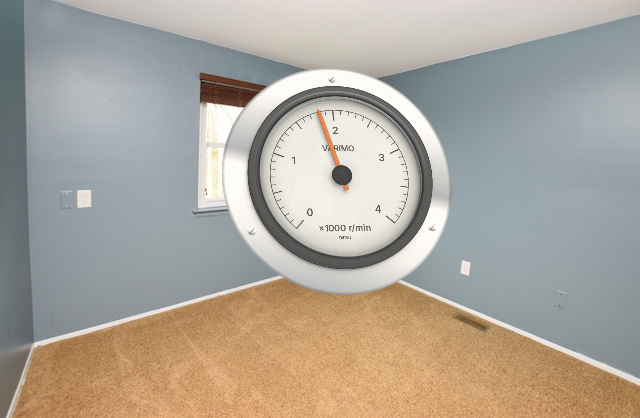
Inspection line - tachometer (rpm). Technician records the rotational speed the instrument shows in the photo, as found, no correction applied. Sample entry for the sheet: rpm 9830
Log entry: rpm 1800
